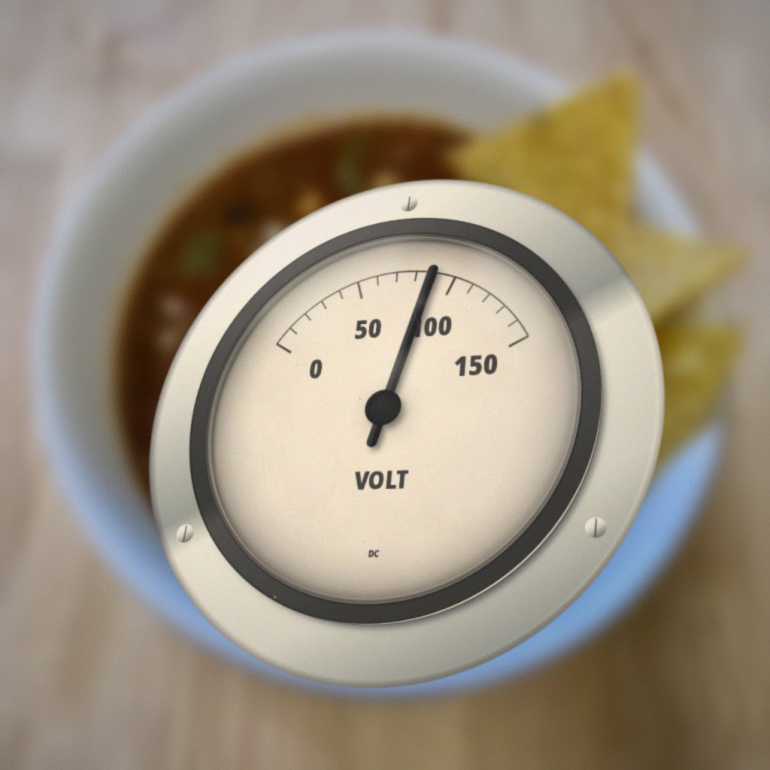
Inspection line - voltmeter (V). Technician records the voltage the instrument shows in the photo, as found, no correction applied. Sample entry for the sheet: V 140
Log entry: V 90
